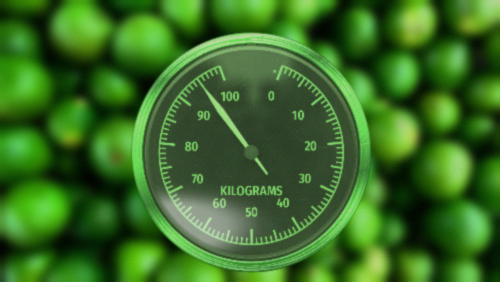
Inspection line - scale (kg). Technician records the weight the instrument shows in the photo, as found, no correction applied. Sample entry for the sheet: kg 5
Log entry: kg 95
